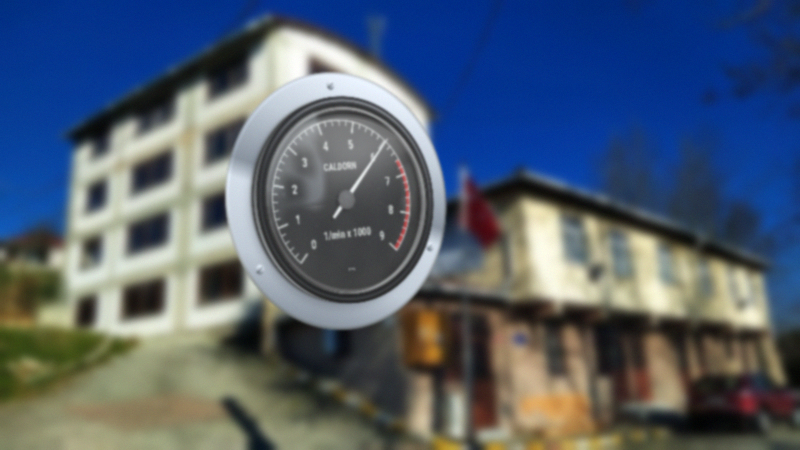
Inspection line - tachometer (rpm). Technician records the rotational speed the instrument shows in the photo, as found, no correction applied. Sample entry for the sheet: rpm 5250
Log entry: rpm 6000
